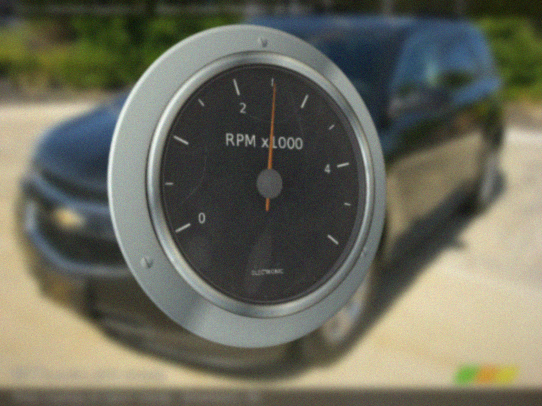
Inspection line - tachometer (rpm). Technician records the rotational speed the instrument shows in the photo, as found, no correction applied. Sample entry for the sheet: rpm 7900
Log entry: rpm 2500
